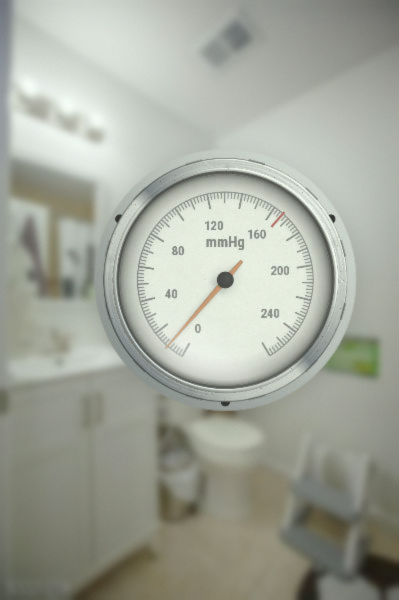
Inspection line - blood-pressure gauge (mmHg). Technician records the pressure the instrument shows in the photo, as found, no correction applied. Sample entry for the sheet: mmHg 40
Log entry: mmHg 10
